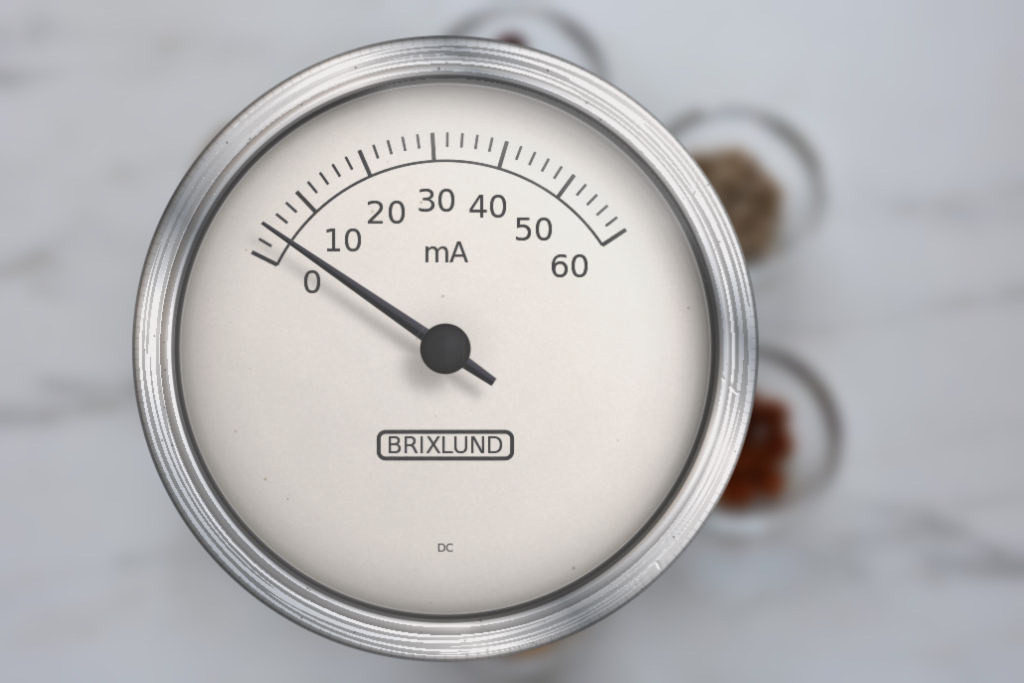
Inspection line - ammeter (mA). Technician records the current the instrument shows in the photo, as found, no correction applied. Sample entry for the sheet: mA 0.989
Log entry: mA 4
